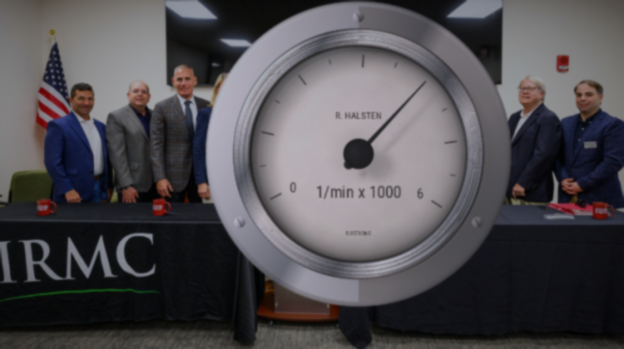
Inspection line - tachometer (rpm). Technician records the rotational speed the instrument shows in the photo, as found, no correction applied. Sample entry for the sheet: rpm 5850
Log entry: rpm 4000
